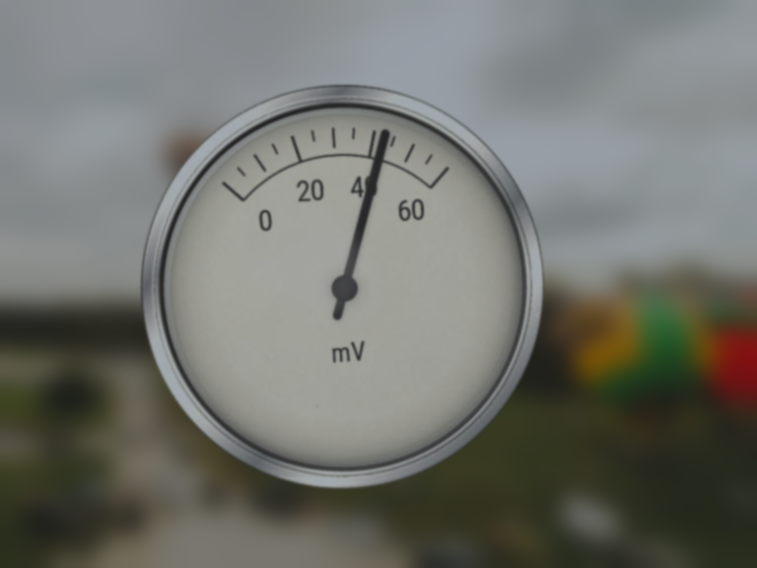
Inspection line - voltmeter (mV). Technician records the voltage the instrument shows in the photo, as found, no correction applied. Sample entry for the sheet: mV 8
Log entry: mV 42.5
